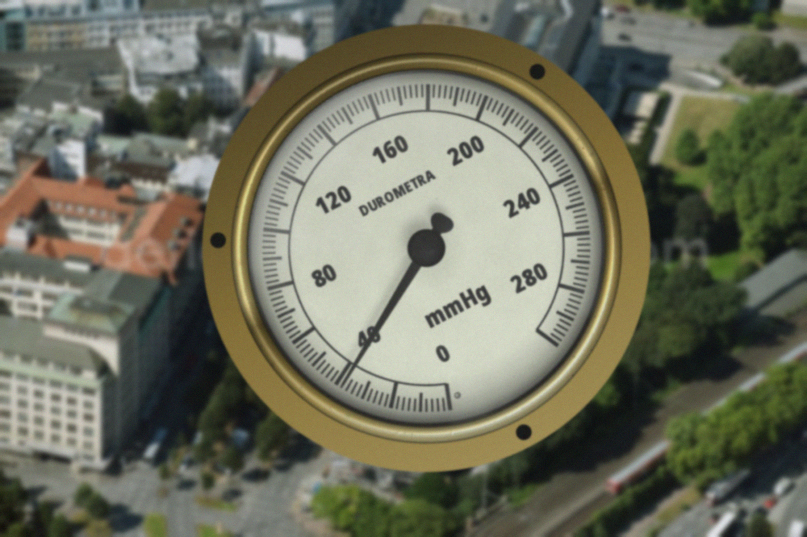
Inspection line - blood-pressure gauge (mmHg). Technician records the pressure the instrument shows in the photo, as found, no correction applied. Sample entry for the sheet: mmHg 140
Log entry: mmHg 38
